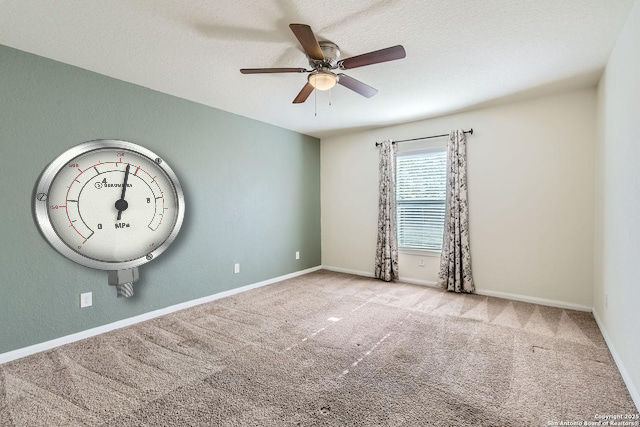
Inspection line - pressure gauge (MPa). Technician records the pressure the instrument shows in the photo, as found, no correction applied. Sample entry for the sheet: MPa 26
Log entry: MPa 5.5
